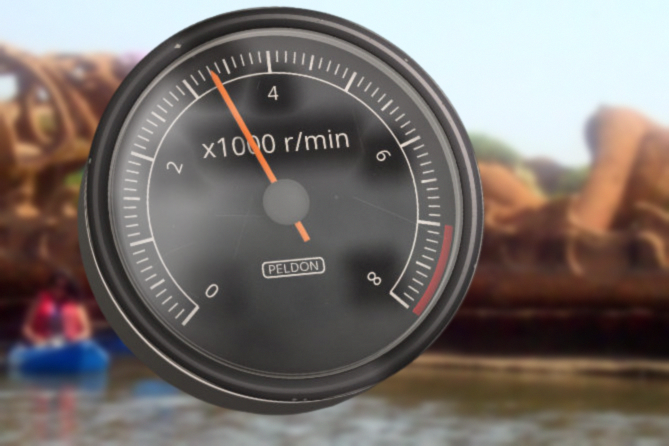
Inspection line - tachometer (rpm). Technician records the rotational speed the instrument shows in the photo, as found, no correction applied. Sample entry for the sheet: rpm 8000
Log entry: rpm 3300
